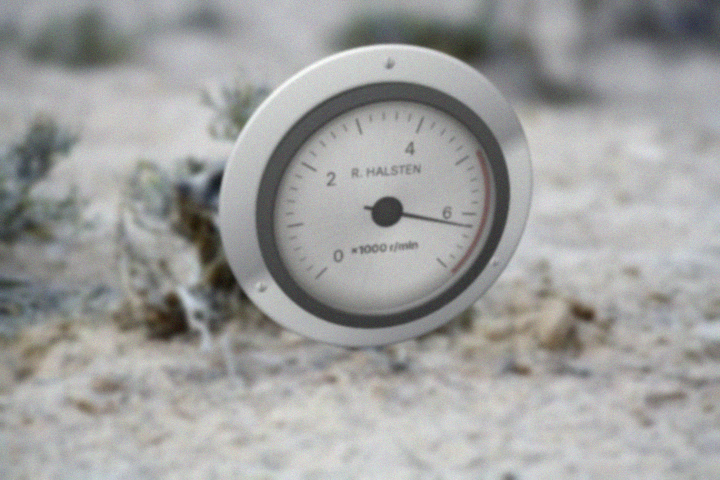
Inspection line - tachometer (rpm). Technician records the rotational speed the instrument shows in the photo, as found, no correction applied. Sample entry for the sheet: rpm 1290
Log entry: rpm 6200
